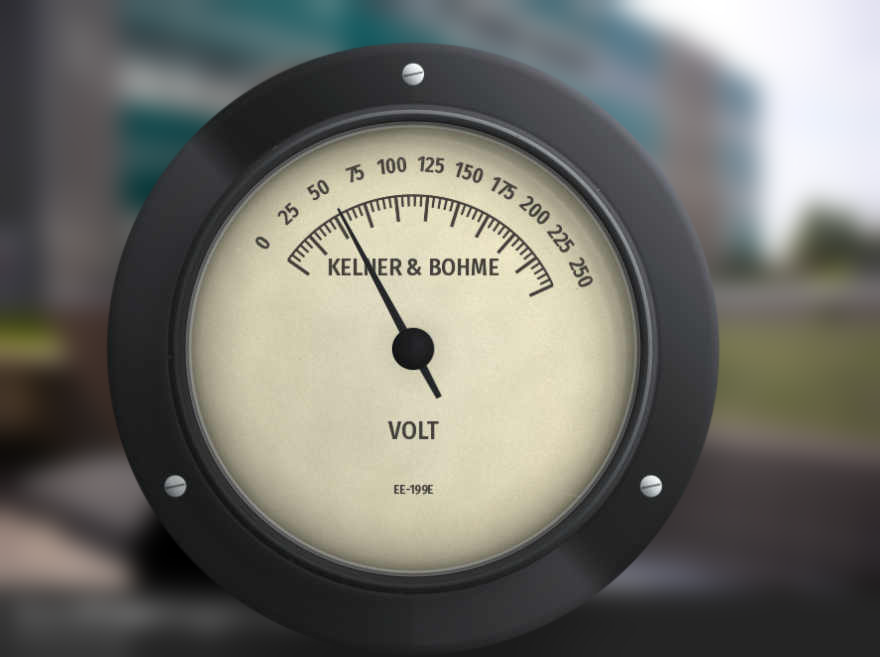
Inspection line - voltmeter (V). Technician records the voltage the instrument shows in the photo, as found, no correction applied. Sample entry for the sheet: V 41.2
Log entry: V 55
